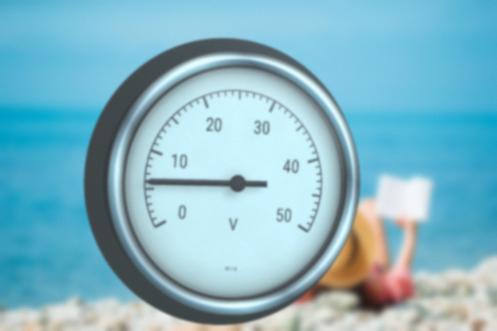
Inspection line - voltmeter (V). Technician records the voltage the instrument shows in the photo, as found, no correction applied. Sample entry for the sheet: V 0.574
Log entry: V 6
